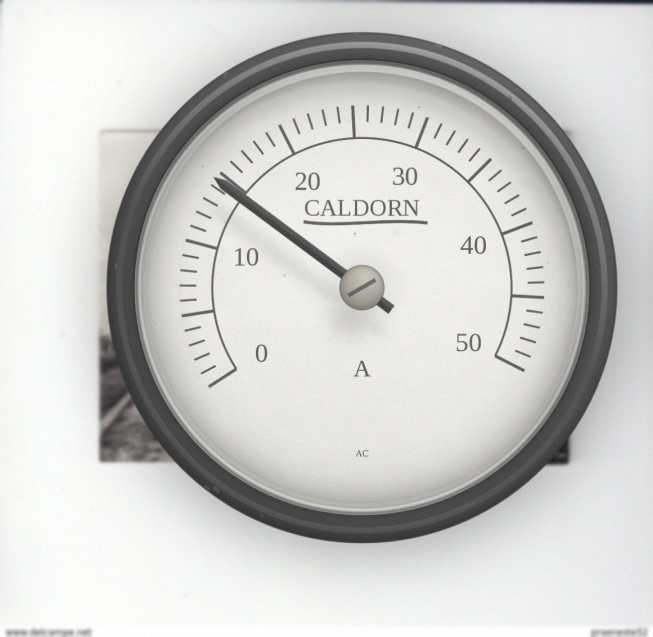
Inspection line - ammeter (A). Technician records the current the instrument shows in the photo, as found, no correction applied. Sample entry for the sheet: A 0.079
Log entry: A 14.5
